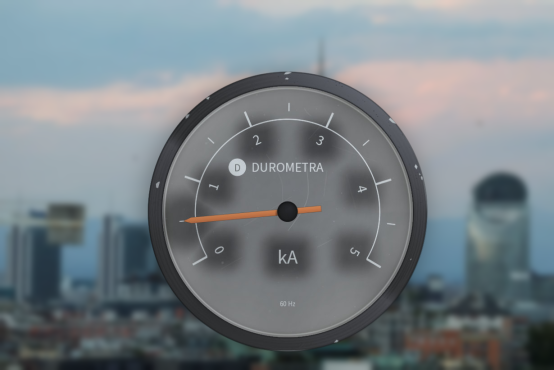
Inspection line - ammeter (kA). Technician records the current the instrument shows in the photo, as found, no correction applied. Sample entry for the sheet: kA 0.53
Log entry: kA 0.5
